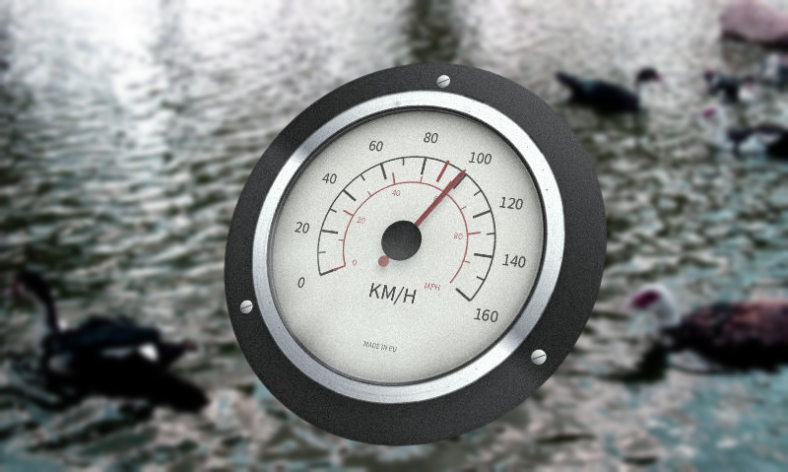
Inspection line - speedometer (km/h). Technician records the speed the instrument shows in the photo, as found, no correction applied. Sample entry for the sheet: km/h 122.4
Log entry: km/h 100
